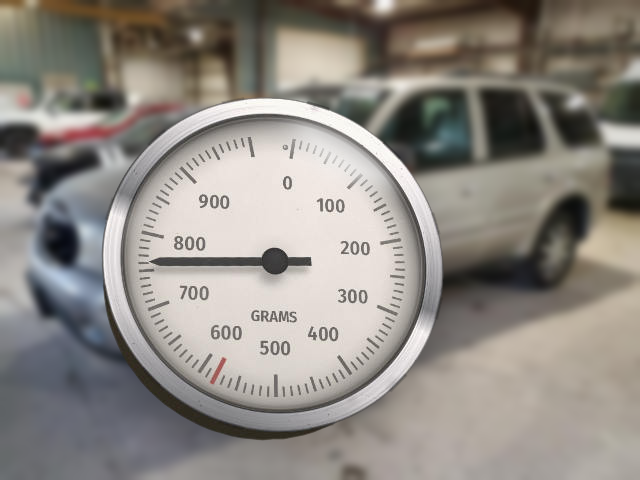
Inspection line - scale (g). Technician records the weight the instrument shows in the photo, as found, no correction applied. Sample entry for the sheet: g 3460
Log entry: g 760
